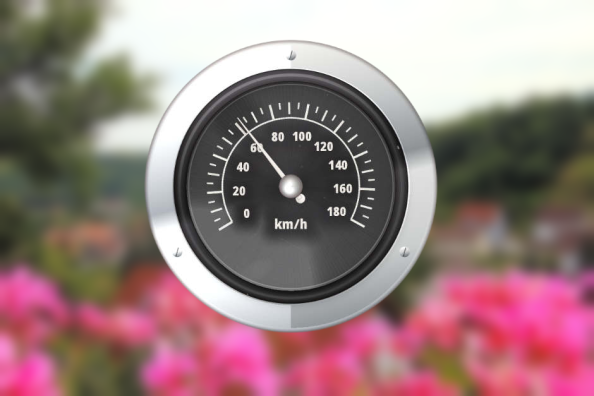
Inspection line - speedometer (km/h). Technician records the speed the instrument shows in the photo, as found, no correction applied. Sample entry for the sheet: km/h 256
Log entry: km/h 62.5
